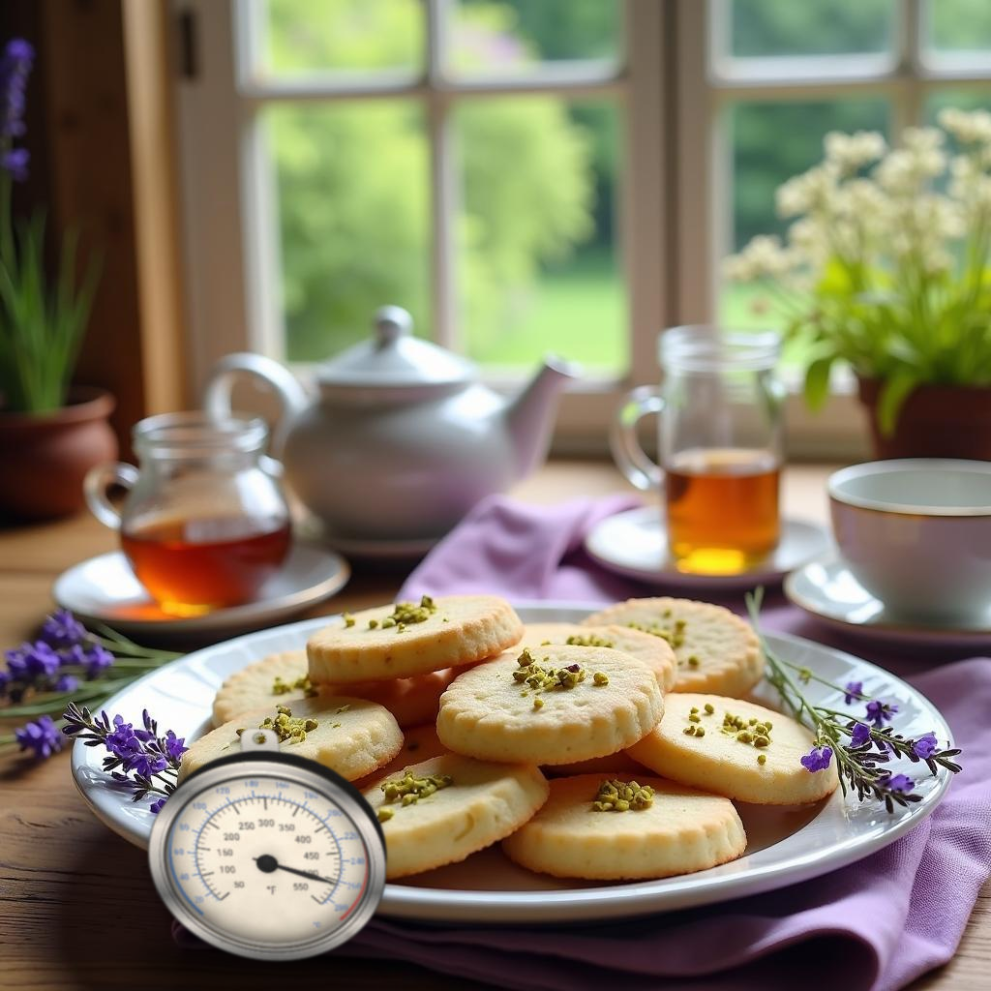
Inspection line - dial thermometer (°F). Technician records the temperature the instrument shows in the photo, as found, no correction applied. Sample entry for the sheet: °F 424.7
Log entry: °F 500
